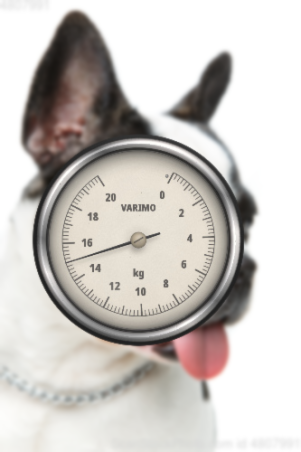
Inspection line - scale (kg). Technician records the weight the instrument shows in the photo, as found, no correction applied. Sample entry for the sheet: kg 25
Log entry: kg 15
